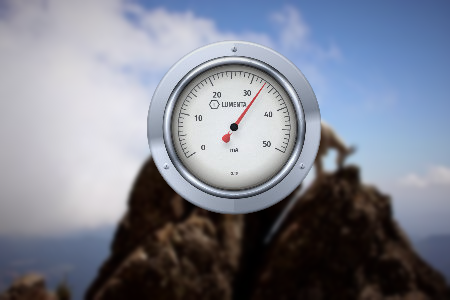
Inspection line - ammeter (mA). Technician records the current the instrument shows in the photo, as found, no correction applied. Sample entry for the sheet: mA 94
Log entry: mA 33
